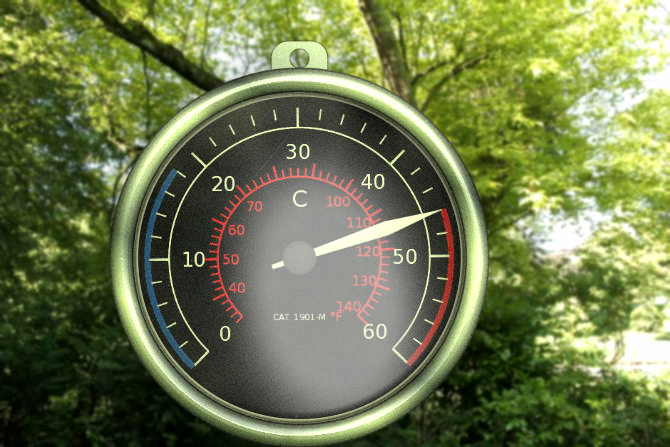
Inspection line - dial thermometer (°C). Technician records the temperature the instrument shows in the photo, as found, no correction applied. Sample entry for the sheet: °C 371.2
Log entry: °C 46
